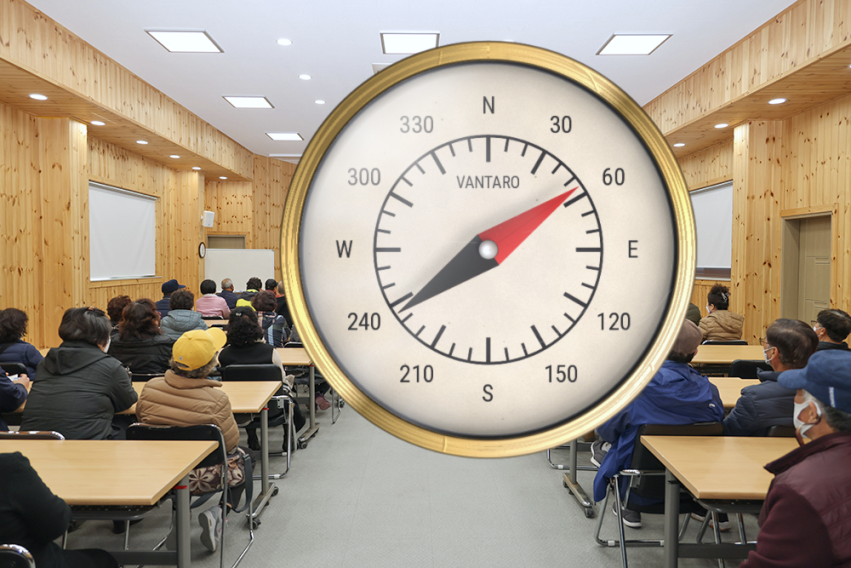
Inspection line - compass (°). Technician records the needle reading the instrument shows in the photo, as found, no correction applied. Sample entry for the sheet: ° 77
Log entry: ° 55
